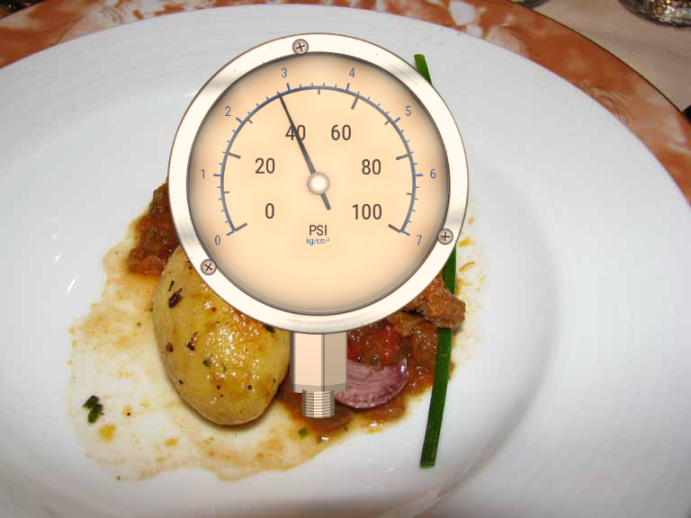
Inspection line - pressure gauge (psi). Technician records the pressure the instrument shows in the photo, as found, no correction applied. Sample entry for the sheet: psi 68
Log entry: psi 40
